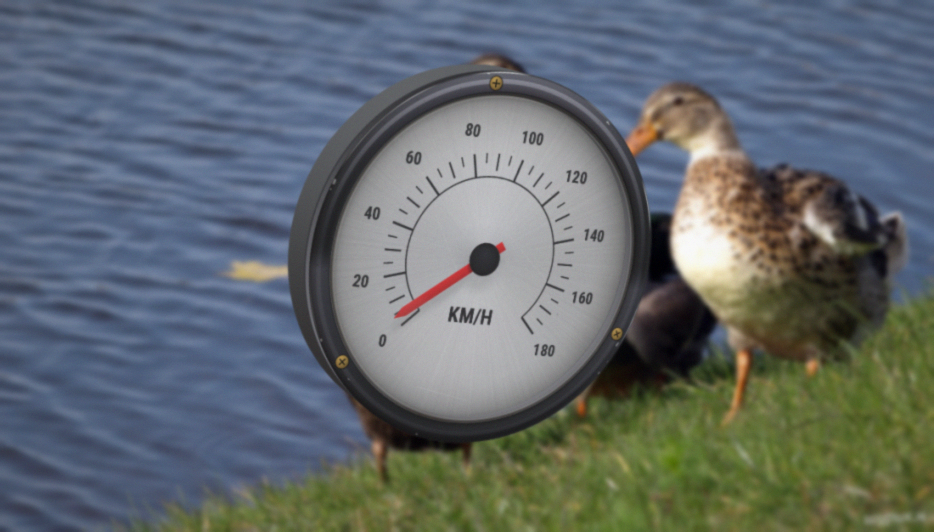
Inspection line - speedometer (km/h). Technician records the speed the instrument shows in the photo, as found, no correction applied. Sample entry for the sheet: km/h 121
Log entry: km/h 5
